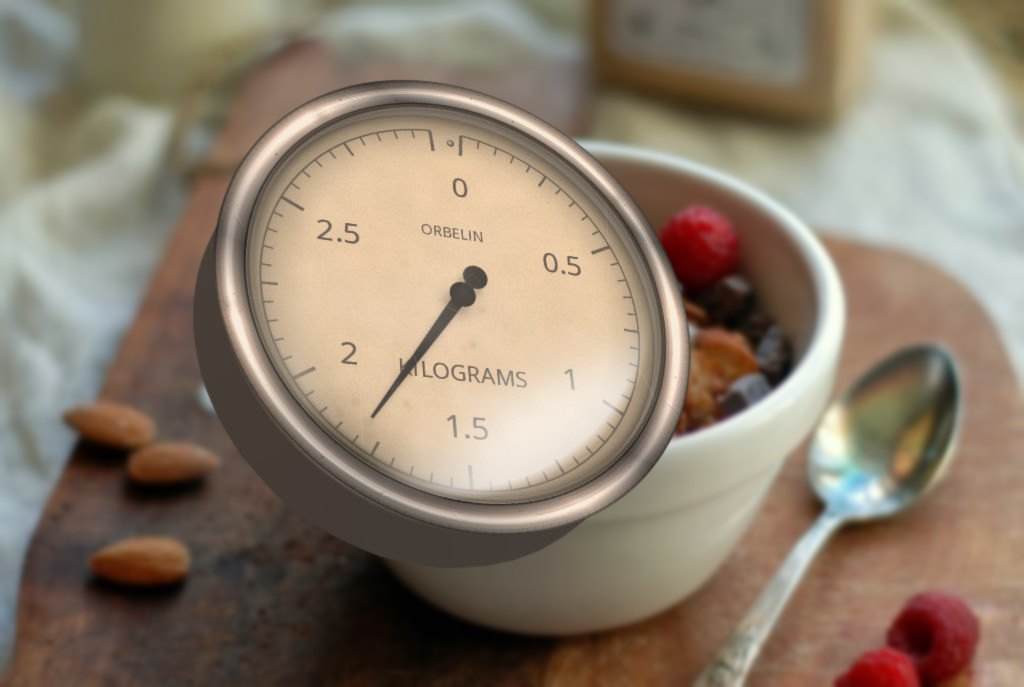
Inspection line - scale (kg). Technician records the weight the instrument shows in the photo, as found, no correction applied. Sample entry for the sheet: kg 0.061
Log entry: kg 1.8
